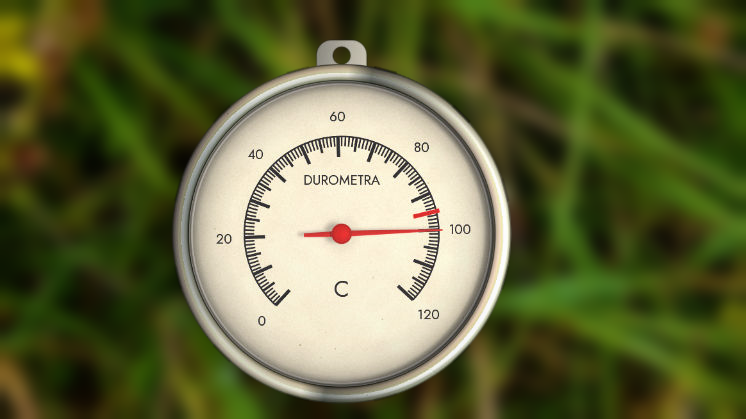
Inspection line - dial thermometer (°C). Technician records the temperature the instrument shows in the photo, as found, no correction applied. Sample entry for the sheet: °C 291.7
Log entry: °C 100
